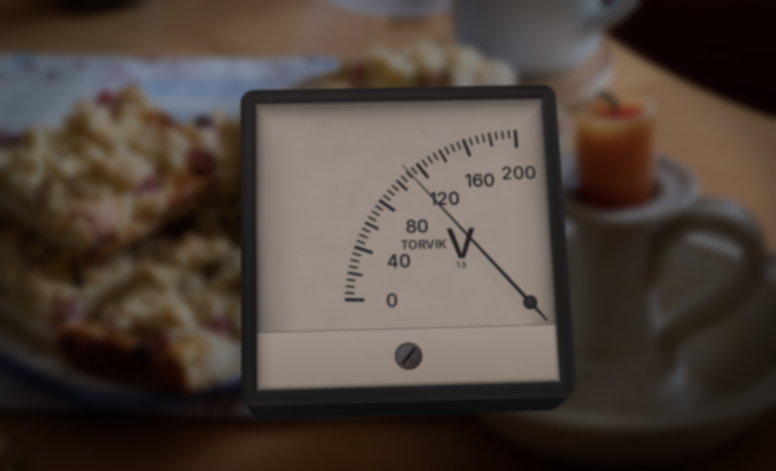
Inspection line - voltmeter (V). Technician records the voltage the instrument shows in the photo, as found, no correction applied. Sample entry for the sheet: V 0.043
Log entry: V 110
